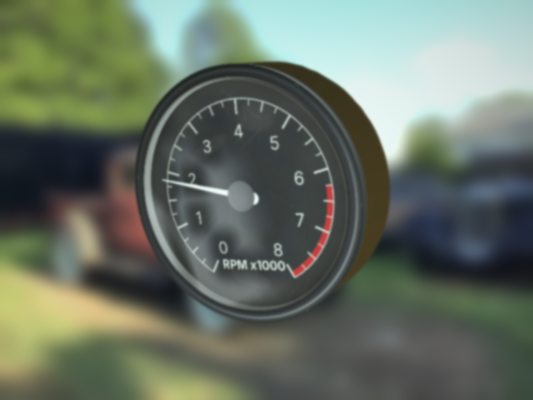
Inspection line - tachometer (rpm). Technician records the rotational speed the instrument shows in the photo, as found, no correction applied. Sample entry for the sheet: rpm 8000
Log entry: rpm 1875
